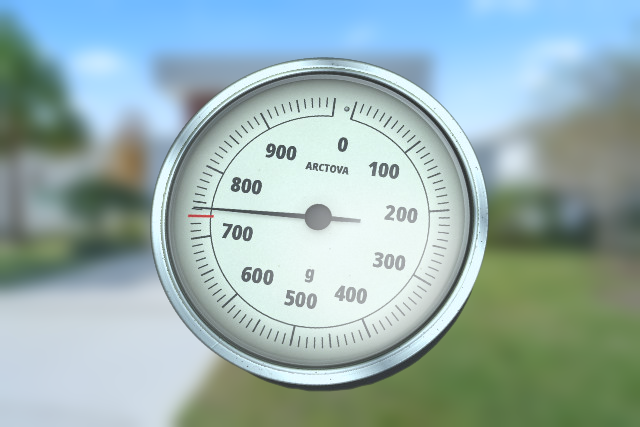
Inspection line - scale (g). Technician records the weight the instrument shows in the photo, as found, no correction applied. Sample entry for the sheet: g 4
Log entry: g 740
